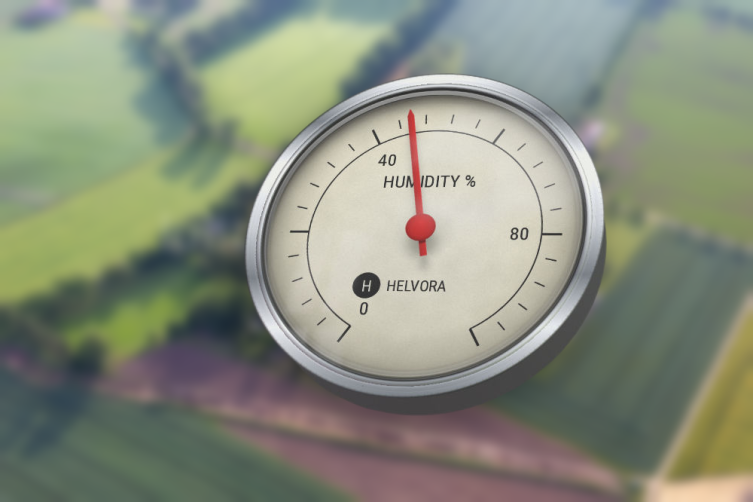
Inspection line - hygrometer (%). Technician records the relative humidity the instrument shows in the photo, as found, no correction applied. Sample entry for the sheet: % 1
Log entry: % 46
